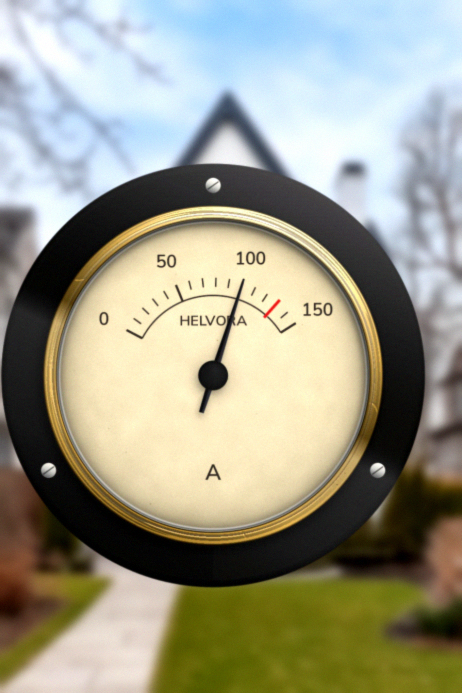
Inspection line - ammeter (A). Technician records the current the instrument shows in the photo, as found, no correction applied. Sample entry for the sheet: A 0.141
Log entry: A 100
